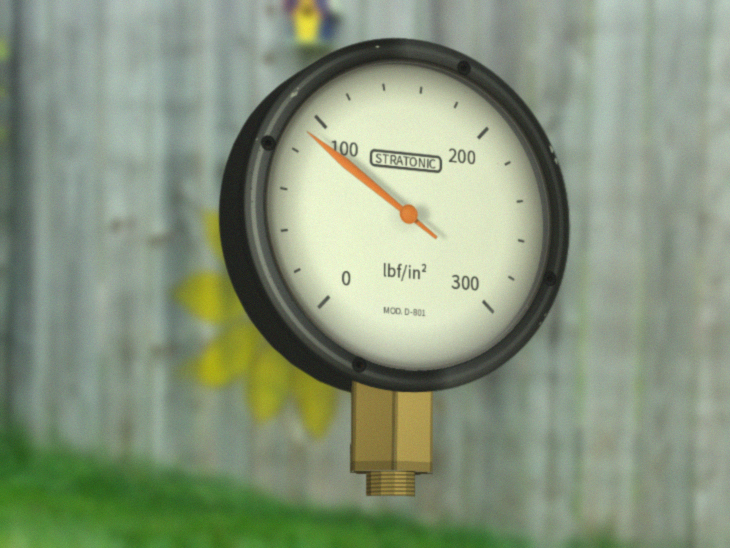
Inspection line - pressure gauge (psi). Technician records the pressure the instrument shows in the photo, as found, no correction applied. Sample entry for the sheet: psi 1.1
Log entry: psi 90
